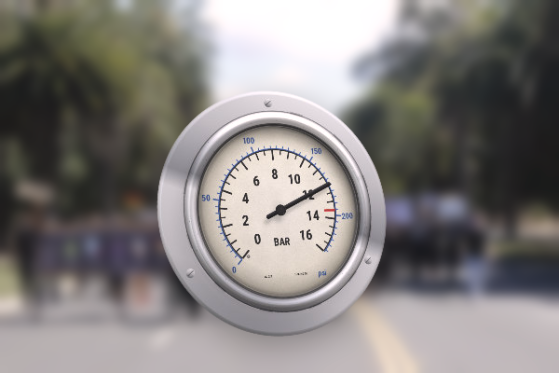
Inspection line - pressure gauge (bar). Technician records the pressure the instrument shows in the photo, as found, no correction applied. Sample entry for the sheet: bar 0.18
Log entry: bar 12
